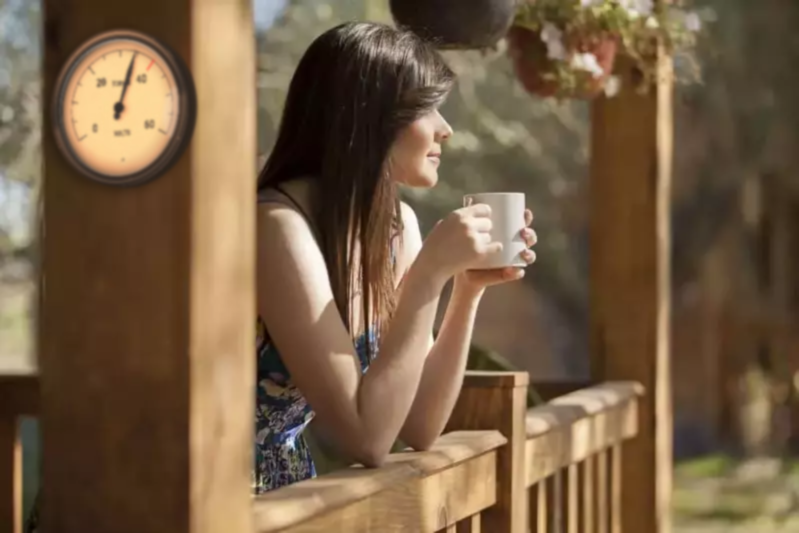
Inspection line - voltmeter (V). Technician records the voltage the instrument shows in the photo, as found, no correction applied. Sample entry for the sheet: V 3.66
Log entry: V 35
